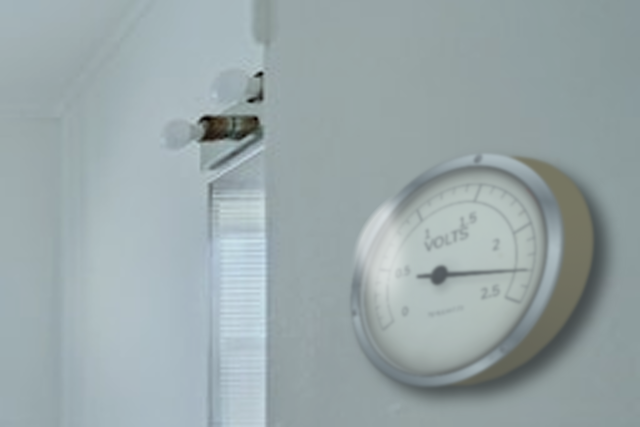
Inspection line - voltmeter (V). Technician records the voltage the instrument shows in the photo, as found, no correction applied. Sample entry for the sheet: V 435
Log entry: V 2.3
